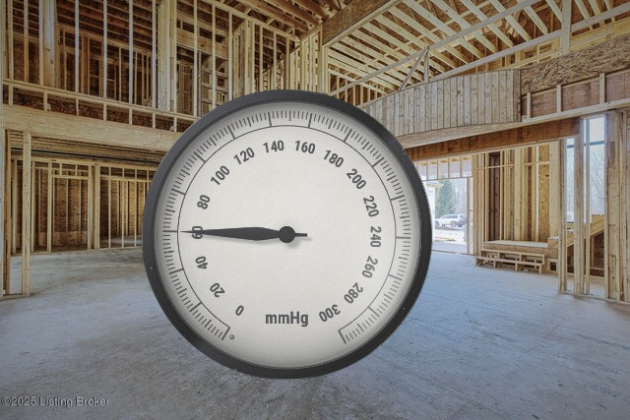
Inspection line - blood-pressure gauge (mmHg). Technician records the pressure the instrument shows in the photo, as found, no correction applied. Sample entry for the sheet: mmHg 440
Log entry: mmHg 60
